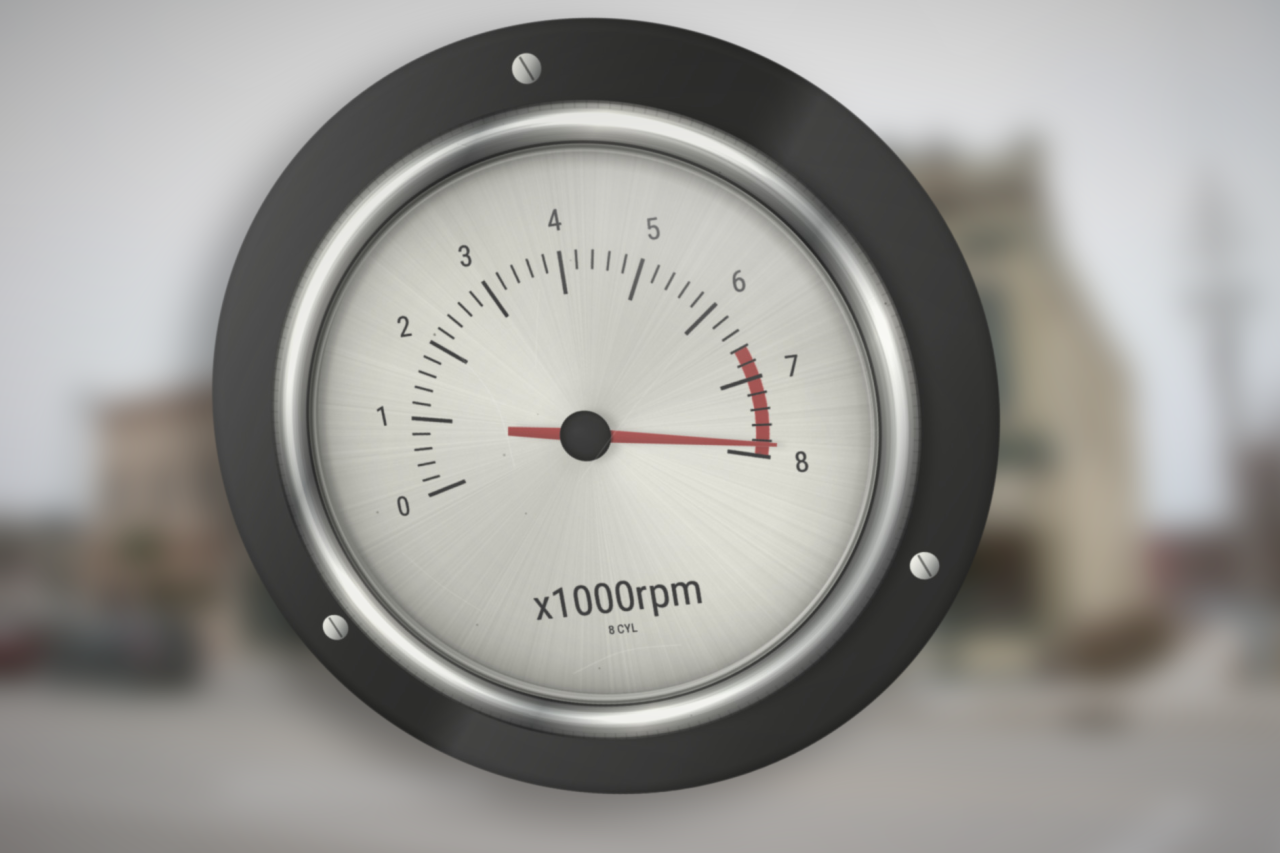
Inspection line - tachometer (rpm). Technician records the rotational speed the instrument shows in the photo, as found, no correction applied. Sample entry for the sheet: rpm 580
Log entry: rpm 7800
